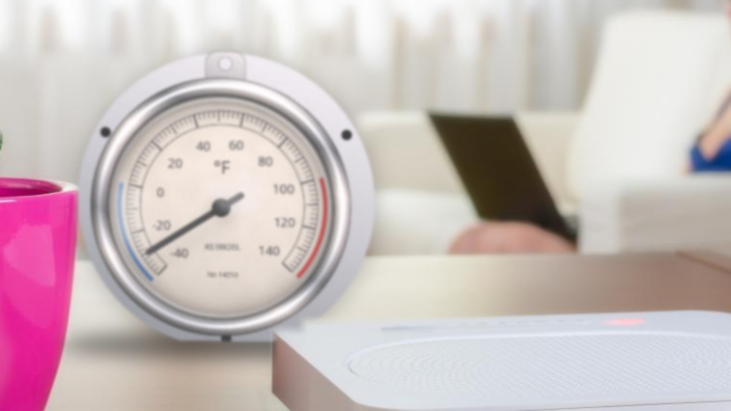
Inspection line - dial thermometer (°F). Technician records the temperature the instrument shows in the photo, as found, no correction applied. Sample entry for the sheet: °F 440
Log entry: °F -30
